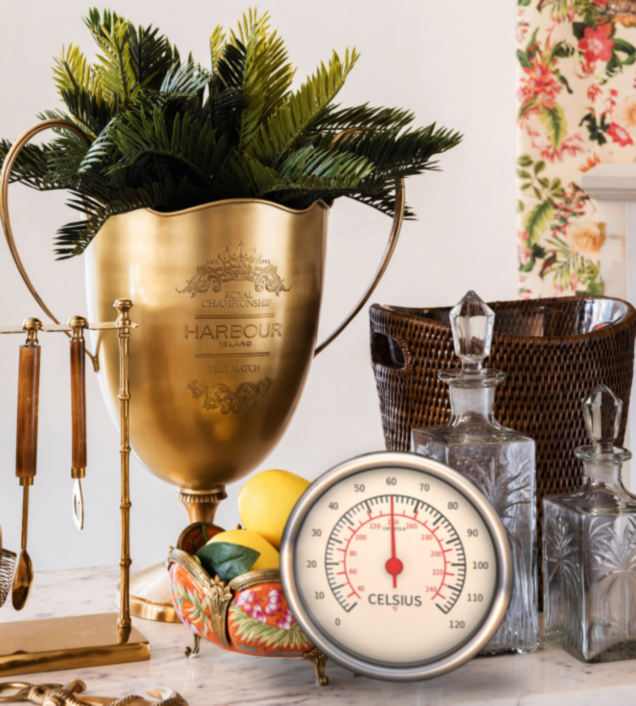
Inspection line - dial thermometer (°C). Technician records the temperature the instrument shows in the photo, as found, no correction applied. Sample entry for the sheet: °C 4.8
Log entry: °C 60
